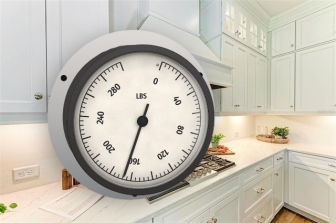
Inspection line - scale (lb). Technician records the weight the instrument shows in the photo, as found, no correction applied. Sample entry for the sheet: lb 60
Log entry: lb 168
